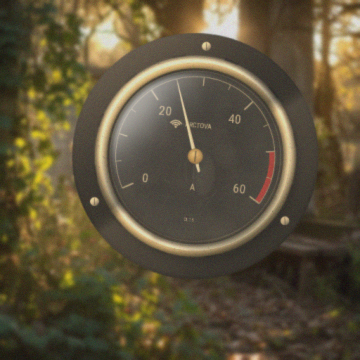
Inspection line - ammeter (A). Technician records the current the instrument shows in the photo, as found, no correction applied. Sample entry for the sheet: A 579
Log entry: A 25
